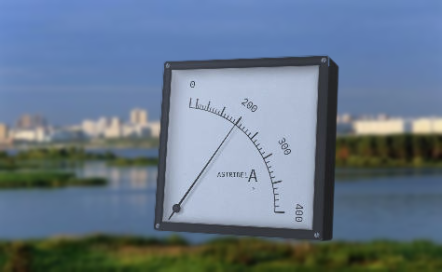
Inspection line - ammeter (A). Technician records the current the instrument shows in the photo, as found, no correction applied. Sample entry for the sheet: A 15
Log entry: A 200
